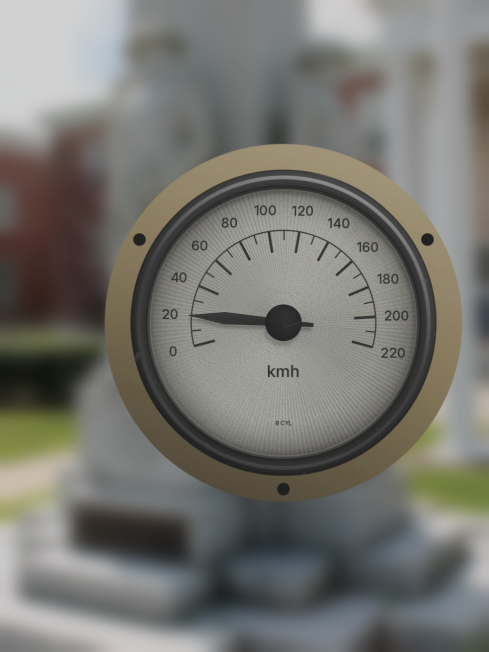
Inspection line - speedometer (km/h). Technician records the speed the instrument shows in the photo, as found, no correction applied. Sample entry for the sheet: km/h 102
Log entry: km/h 20
